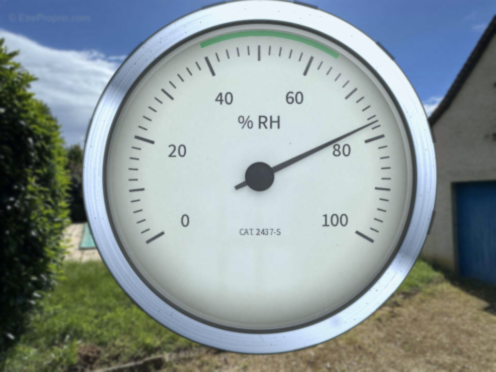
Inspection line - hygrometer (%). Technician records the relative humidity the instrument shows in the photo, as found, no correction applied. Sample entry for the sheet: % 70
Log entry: % 77
